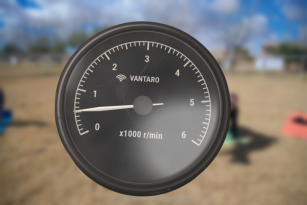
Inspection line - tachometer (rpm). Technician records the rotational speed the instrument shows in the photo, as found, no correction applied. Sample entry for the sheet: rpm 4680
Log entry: rpm 500
